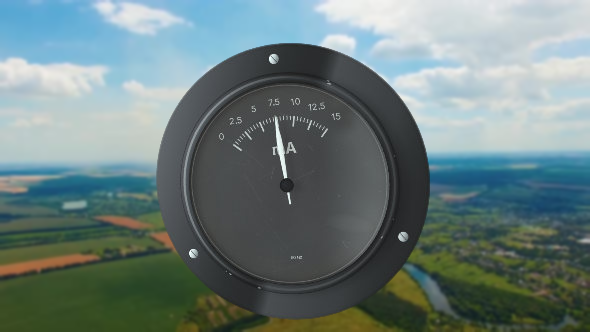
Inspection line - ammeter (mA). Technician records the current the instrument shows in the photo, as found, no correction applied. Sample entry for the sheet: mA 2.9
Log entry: mA 7.5
